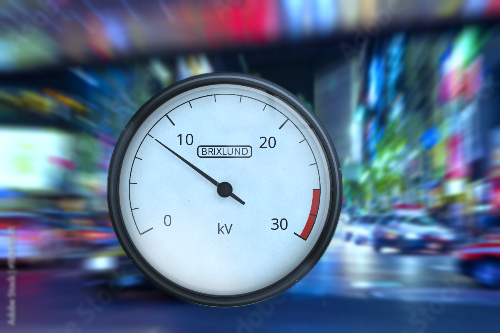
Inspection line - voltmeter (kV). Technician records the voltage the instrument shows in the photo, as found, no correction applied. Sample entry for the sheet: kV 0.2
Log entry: kV 8
